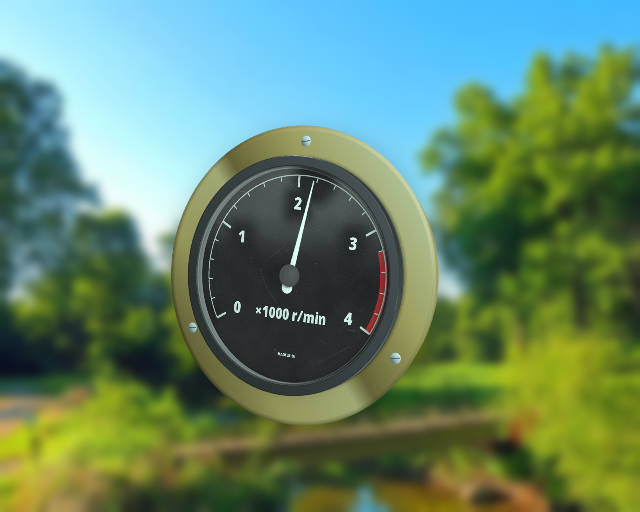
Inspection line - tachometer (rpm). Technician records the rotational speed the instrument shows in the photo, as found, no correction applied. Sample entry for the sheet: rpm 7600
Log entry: rpm 2200
